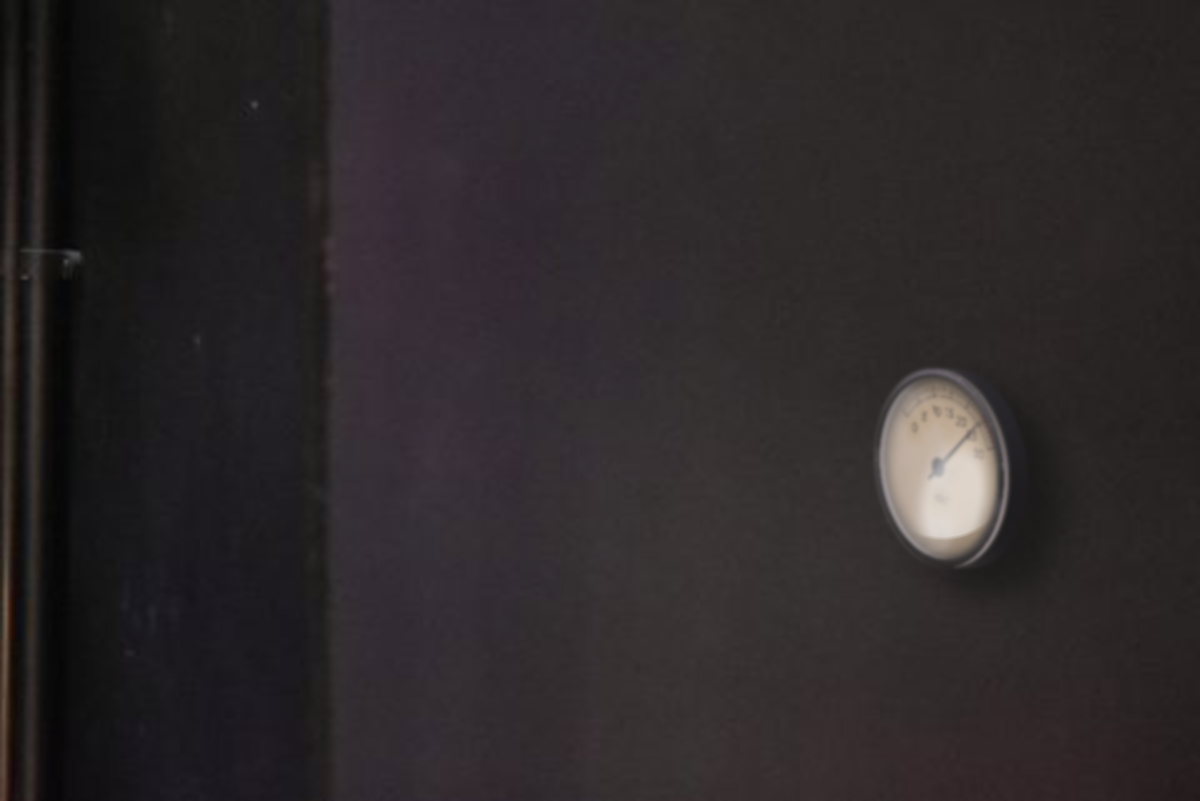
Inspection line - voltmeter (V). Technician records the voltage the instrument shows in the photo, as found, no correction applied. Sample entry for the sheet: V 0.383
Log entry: V 25
